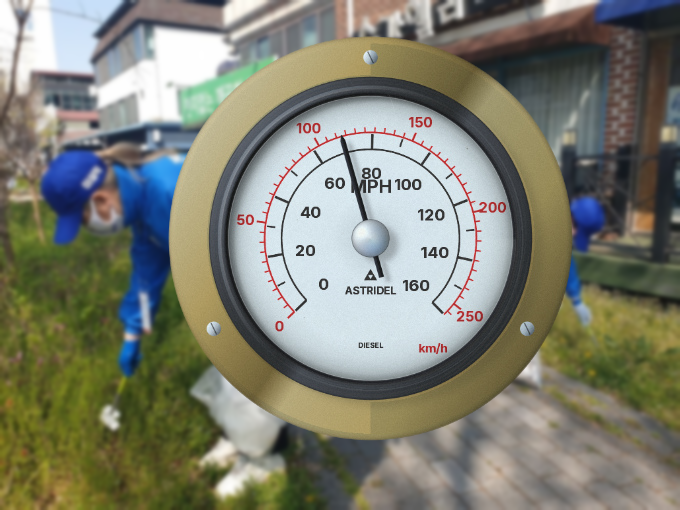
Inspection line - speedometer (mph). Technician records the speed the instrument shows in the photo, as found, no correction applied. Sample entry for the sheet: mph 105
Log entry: mph 70
